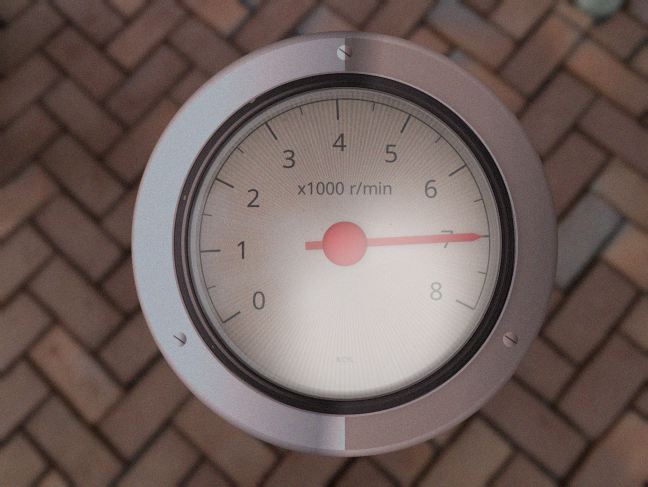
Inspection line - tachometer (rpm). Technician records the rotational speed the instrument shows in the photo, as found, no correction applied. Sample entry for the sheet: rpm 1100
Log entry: rpm 7000
